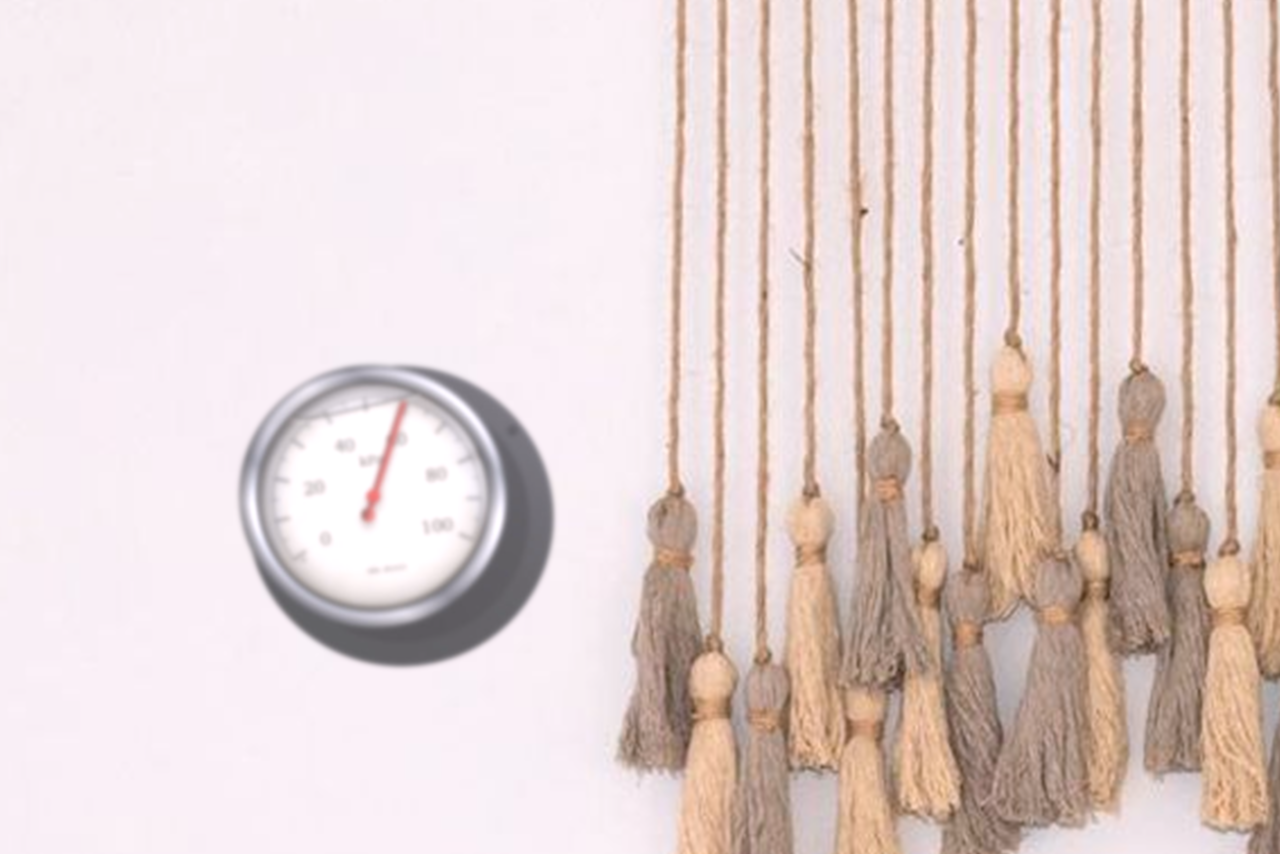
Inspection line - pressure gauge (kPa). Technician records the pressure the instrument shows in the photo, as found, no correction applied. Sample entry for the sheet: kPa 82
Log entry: kPa 60
